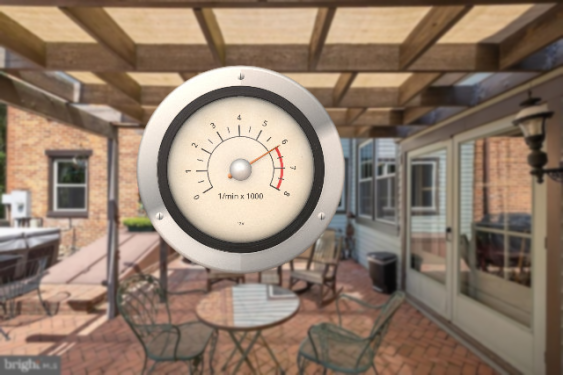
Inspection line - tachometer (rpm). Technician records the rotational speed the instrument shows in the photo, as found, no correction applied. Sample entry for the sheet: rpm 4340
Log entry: rpm 6000
